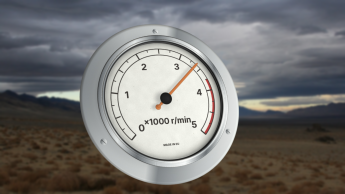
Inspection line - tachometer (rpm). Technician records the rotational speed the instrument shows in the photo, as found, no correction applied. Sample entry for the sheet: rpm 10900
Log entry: rpm 3375
